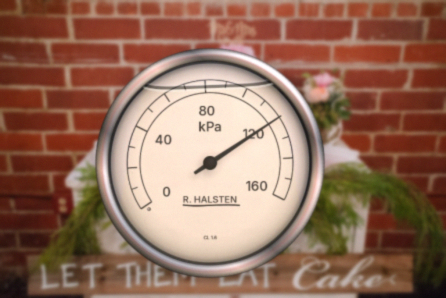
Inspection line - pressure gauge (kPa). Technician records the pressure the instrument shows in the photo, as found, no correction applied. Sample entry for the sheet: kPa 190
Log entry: kPa 120
